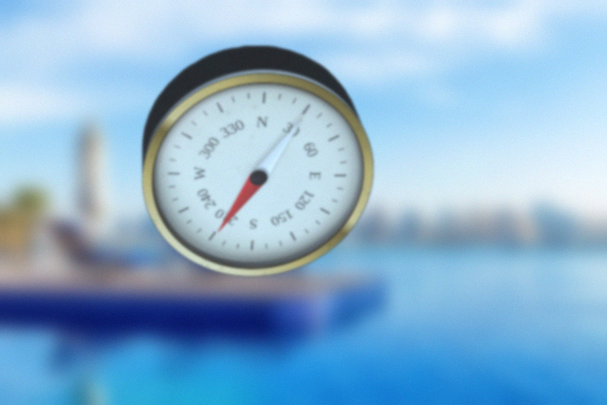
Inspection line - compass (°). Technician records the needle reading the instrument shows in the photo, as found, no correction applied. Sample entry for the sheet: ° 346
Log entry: ° 210
